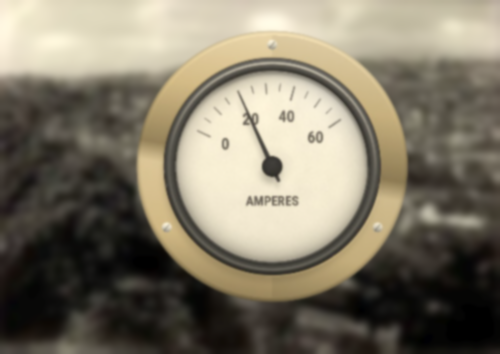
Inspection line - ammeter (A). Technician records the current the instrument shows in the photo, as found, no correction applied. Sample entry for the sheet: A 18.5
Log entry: A 20
